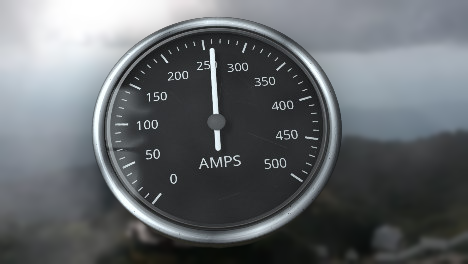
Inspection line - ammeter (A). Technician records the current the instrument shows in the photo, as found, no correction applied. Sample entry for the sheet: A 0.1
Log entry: A 260
